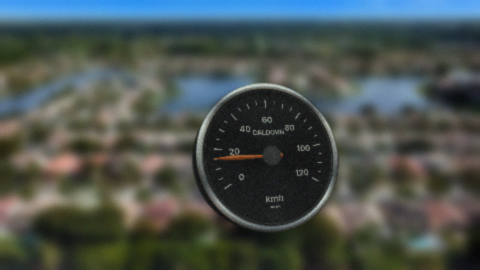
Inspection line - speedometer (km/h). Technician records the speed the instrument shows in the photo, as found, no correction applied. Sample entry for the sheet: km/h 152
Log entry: km/h 15
